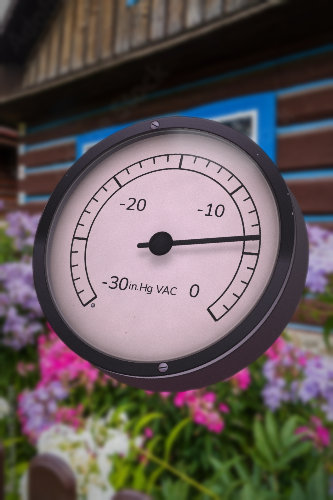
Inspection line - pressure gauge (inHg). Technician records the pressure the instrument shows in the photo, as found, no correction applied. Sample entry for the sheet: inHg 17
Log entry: inHg -6
